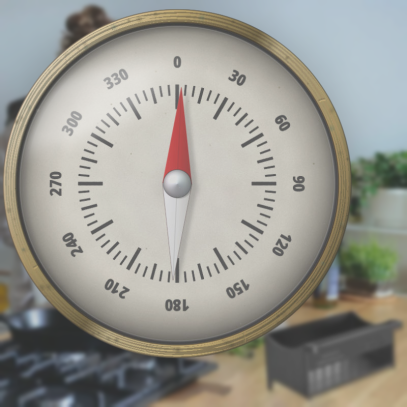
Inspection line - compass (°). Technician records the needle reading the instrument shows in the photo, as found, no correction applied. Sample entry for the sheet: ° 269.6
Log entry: ° 2.5
